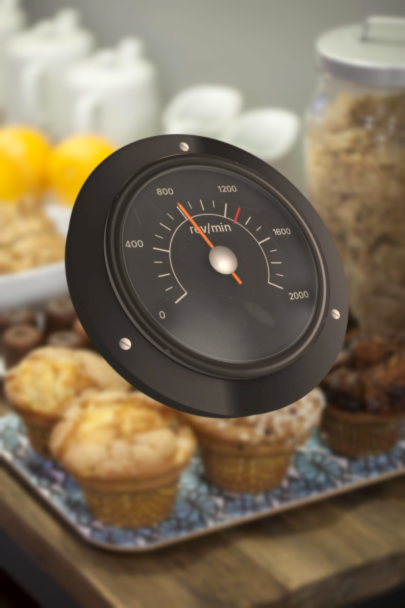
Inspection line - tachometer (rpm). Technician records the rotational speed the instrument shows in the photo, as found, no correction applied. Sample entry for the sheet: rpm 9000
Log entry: rpm 800
